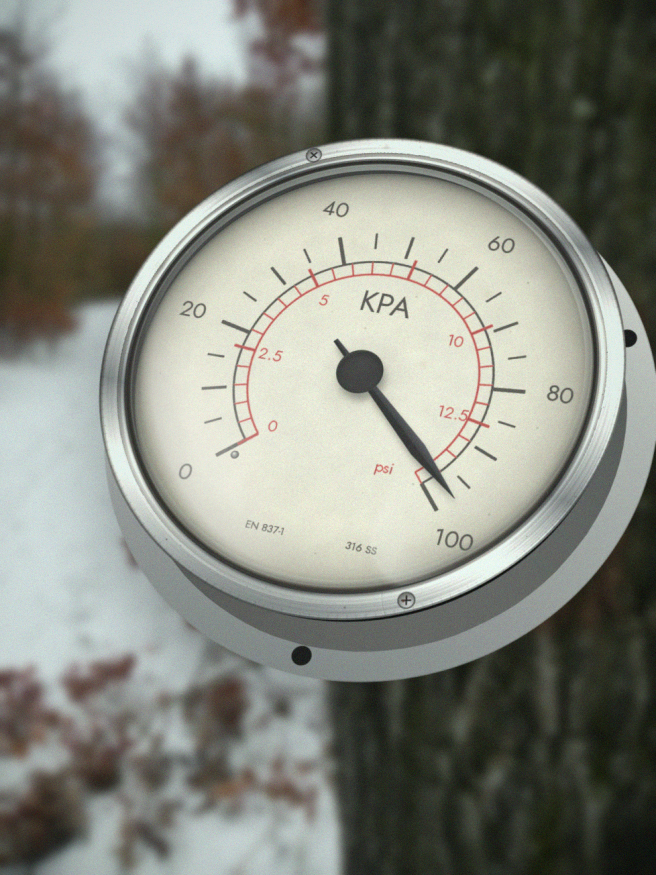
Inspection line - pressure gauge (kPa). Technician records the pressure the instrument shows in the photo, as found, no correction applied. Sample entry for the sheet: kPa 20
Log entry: kPa 97.5
